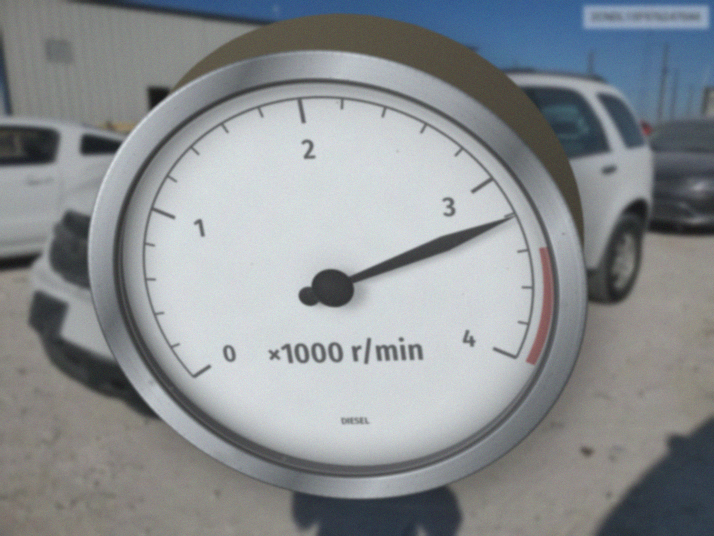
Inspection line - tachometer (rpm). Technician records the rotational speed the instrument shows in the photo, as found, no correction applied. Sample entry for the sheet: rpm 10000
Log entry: rpm 3200
